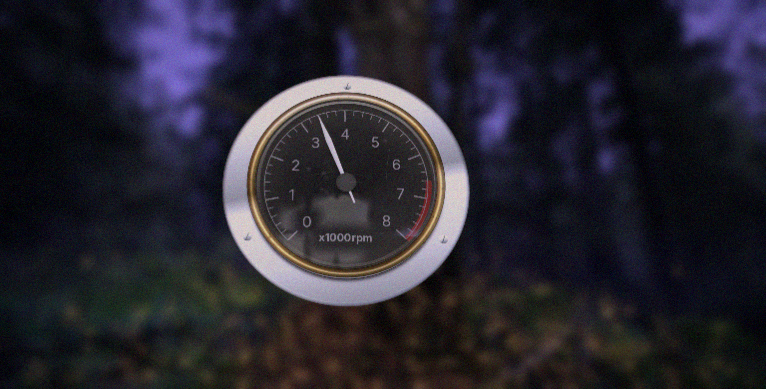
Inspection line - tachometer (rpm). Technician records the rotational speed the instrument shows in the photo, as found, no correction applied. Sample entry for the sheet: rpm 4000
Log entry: rpm 3400
